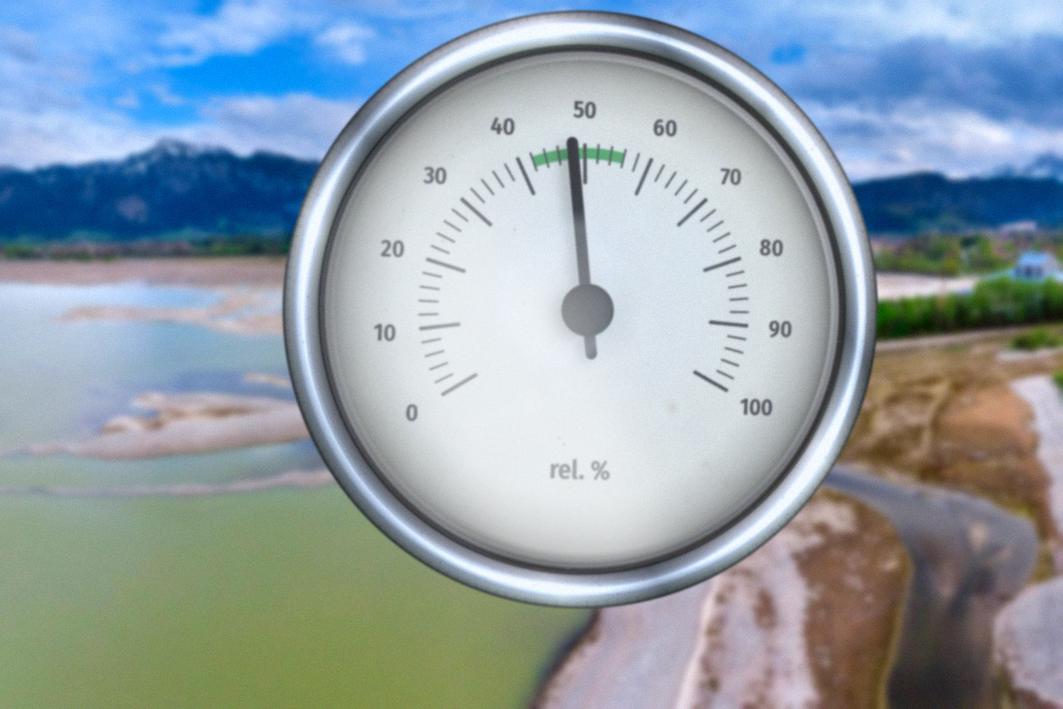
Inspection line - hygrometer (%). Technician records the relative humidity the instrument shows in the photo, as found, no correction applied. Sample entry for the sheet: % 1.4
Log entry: % 48
